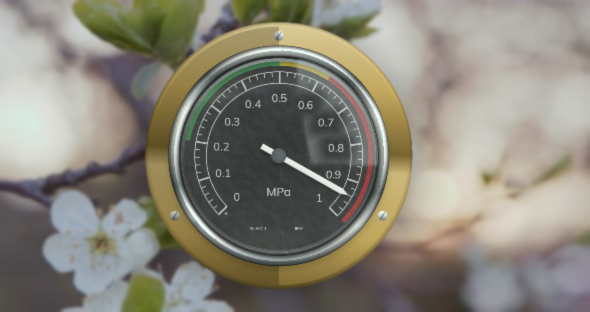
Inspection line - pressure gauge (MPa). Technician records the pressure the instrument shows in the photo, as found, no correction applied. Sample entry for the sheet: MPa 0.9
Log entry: MPa 0.94
